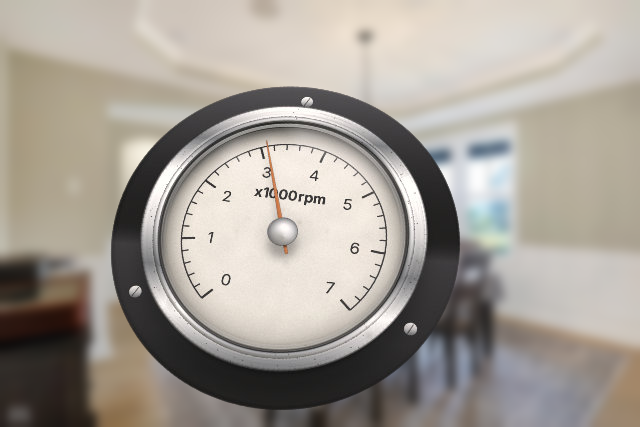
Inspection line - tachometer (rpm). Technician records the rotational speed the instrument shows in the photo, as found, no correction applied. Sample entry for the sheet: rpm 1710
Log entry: rpm 3100
